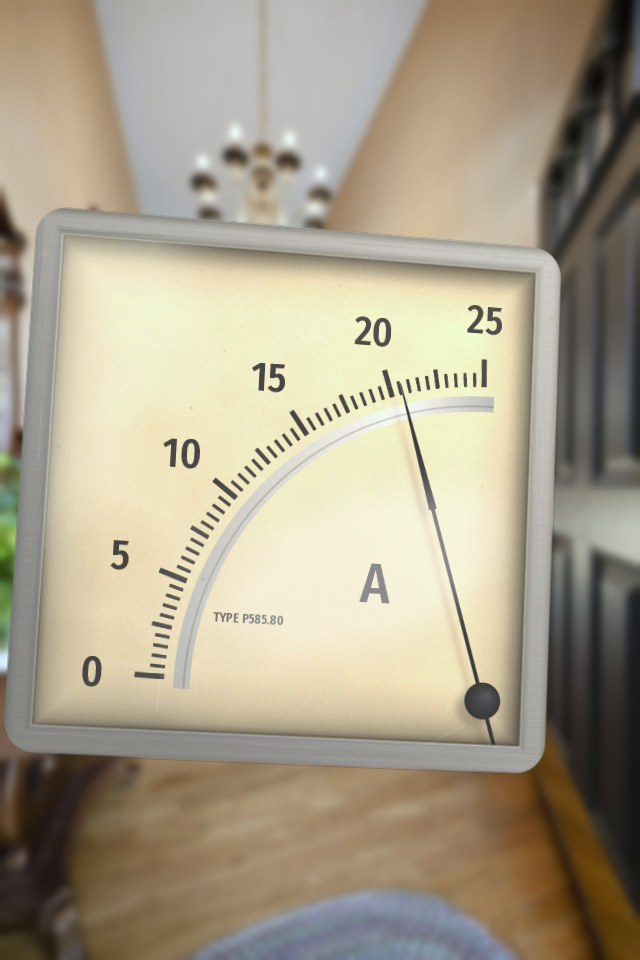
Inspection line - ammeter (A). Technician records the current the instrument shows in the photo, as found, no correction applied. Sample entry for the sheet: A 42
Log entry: A 20.5
